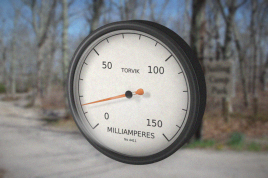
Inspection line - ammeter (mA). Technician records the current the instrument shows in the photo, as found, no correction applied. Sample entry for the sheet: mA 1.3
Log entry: mA 15
